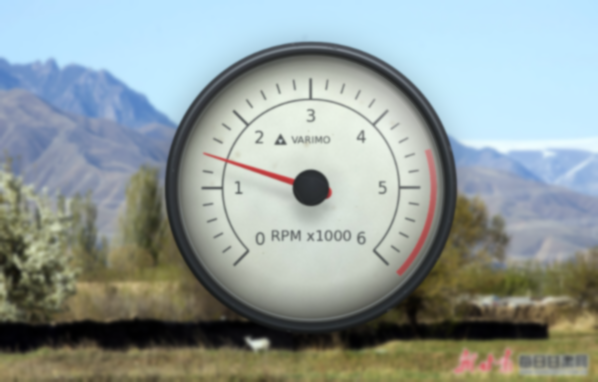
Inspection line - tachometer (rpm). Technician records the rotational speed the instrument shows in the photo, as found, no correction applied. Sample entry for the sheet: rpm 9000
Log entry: rpm 1400
